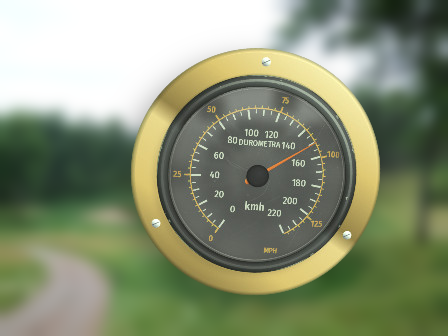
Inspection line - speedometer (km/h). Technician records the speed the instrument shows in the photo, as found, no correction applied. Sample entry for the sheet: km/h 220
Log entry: km/h 150
